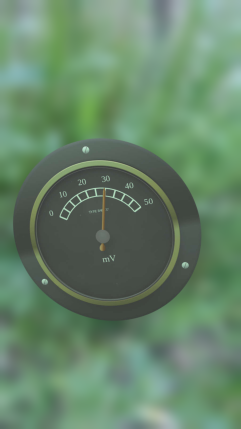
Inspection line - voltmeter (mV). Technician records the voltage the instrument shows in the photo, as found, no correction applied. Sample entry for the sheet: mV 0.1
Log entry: mV 30
